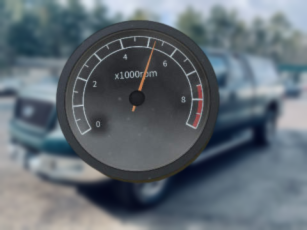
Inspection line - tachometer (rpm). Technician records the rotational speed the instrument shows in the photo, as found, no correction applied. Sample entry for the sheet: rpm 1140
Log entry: rpm 5250
